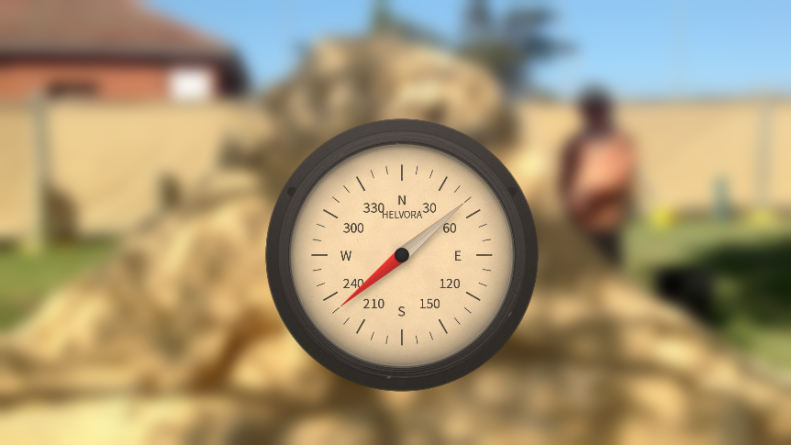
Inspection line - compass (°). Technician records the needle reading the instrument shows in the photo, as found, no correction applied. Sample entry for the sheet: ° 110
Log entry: ° 230
